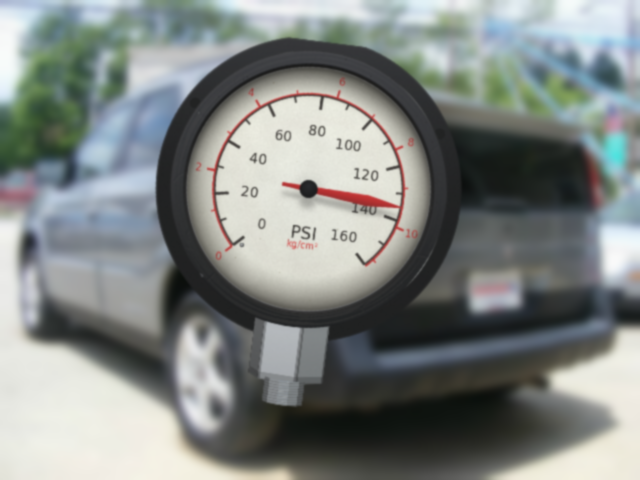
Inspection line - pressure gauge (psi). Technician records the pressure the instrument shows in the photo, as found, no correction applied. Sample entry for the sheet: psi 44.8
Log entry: psi 135
